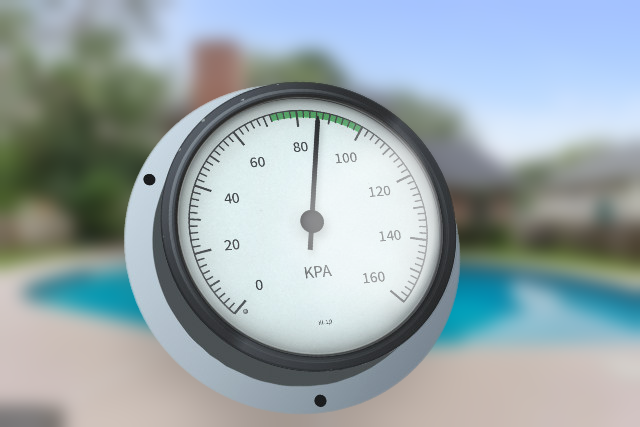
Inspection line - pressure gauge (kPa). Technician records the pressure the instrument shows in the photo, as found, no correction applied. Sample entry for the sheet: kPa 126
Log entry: kPa 86
